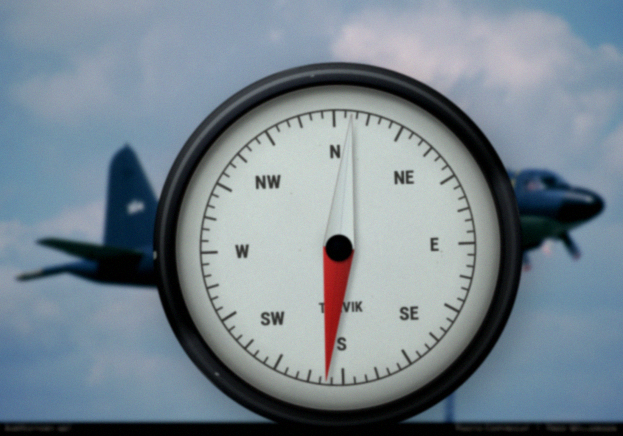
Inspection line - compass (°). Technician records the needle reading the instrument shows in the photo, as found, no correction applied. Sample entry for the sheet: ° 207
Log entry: ° 187.5
